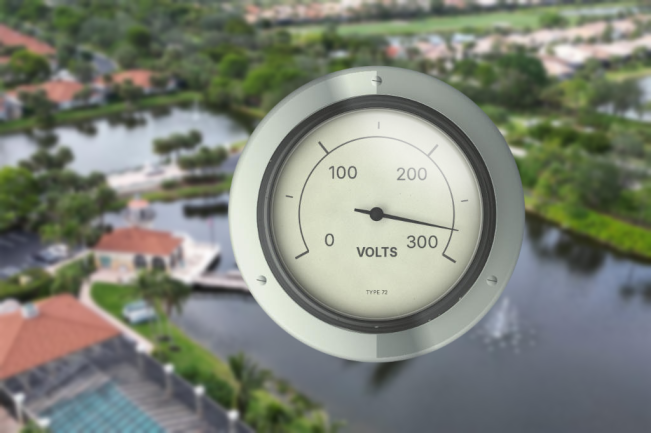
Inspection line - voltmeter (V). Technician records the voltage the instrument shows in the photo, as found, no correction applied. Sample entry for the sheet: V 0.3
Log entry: V 275
